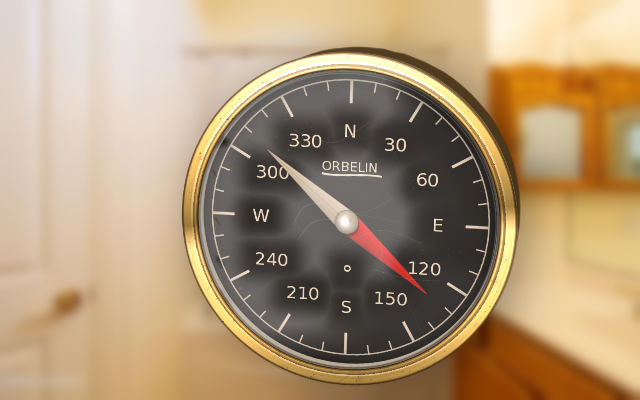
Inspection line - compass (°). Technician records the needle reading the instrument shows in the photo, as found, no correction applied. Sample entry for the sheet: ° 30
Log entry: ° 130
